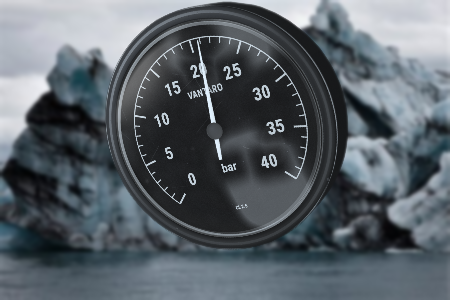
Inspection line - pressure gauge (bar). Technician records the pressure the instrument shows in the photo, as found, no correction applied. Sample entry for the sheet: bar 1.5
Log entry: bar 21
